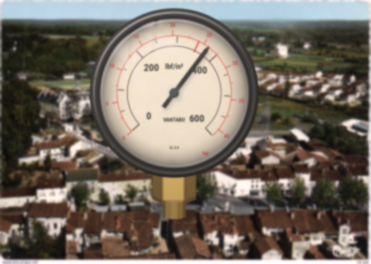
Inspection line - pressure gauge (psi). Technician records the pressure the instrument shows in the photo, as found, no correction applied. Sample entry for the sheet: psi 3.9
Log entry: psi 375
